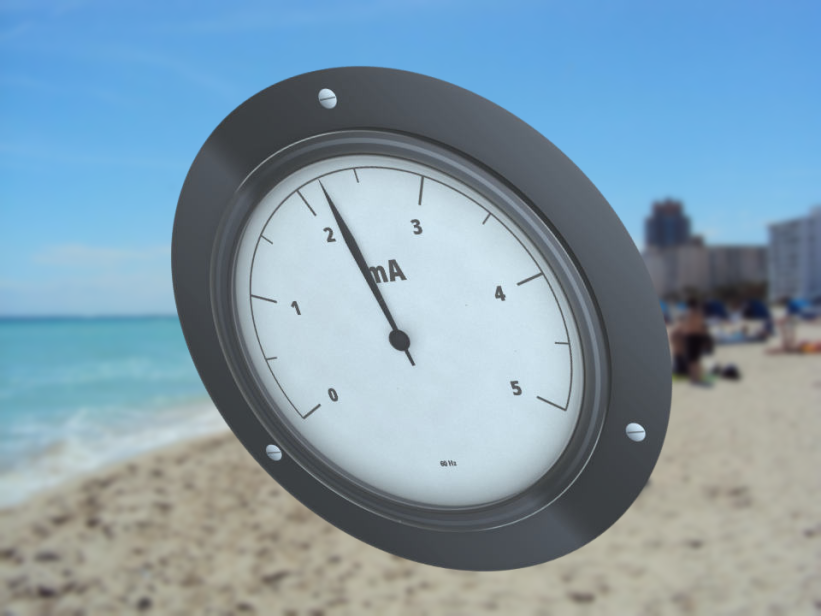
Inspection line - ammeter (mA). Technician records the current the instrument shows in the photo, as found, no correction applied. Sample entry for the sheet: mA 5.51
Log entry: mA 2.25
